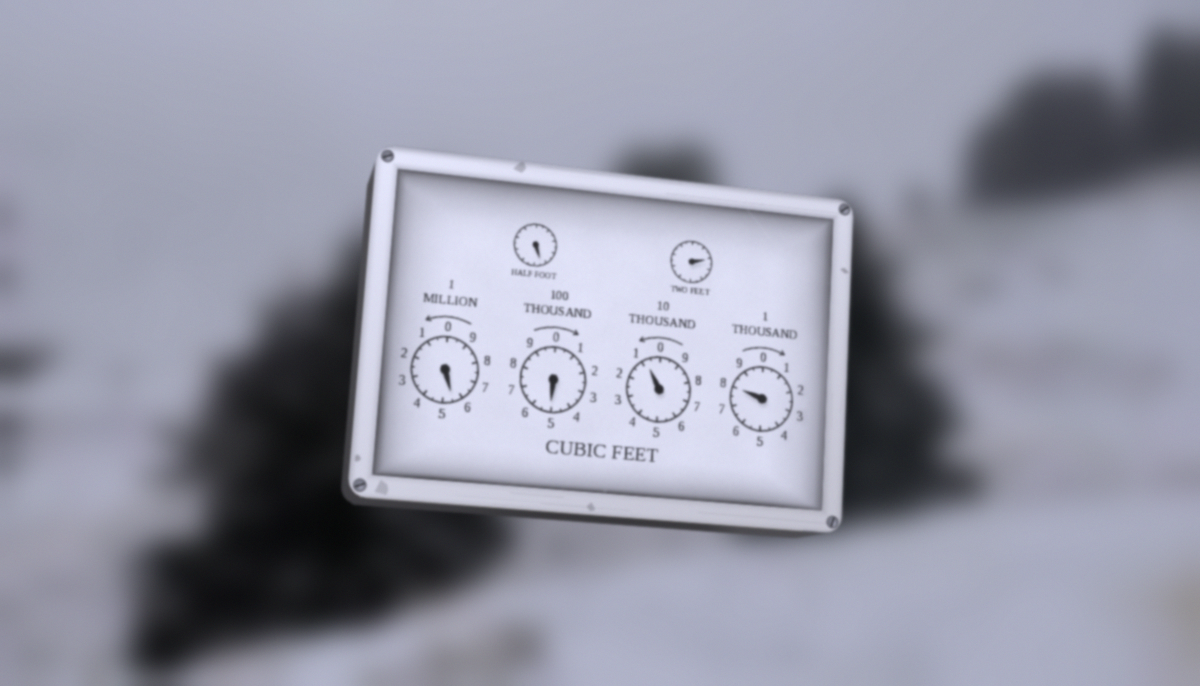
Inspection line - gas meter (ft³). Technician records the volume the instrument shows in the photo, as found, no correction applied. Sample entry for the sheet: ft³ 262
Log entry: ft³ 550800
